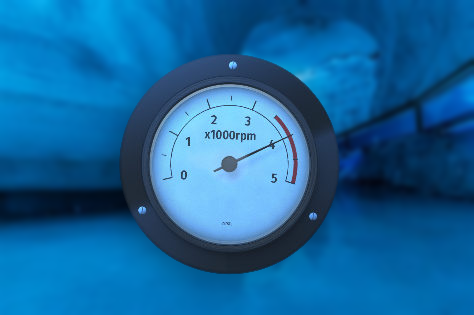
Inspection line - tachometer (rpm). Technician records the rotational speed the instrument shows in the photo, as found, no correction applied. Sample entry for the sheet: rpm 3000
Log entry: rpm 4000
